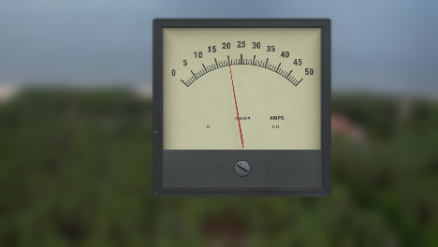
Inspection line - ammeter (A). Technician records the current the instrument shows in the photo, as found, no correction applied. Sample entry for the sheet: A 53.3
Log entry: A 20
